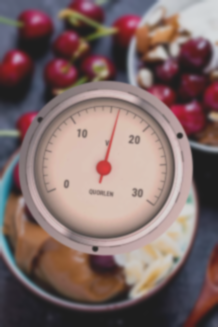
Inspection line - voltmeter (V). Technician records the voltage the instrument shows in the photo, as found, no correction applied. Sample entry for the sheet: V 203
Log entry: V 16
